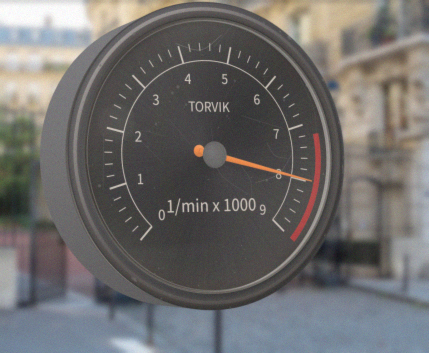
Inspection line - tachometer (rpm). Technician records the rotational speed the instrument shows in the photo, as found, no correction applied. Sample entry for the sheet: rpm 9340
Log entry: rpm 8000
